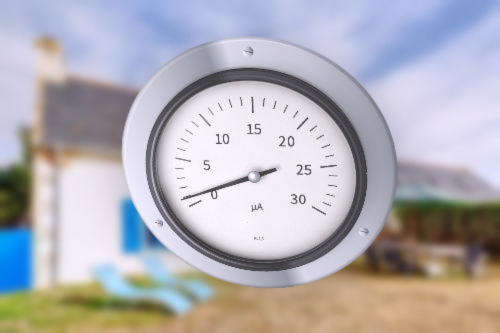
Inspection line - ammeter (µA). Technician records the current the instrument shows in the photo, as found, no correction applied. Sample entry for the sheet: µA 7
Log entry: µA 1
